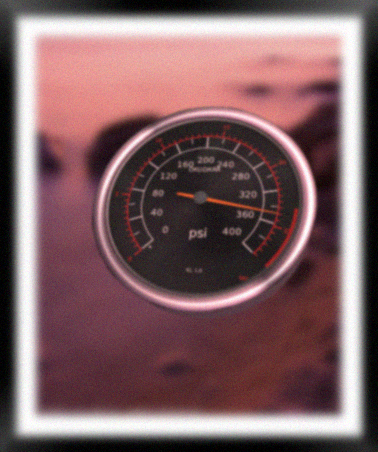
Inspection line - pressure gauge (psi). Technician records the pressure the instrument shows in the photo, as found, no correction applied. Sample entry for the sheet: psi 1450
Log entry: psi 350
